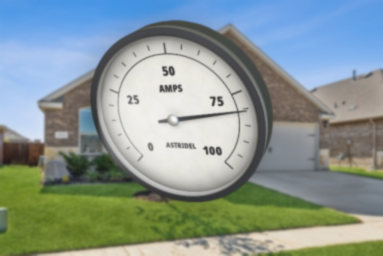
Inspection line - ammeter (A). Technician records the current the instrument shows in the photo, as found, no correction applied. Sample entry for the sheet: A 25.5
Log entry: A 80
